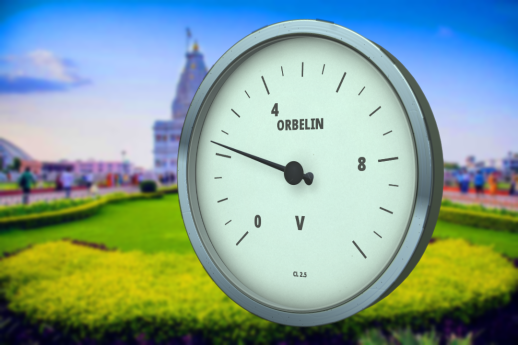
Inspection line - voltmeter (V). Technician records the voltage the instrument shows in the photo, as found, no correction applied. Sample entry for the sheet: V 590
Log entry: V 2.25
